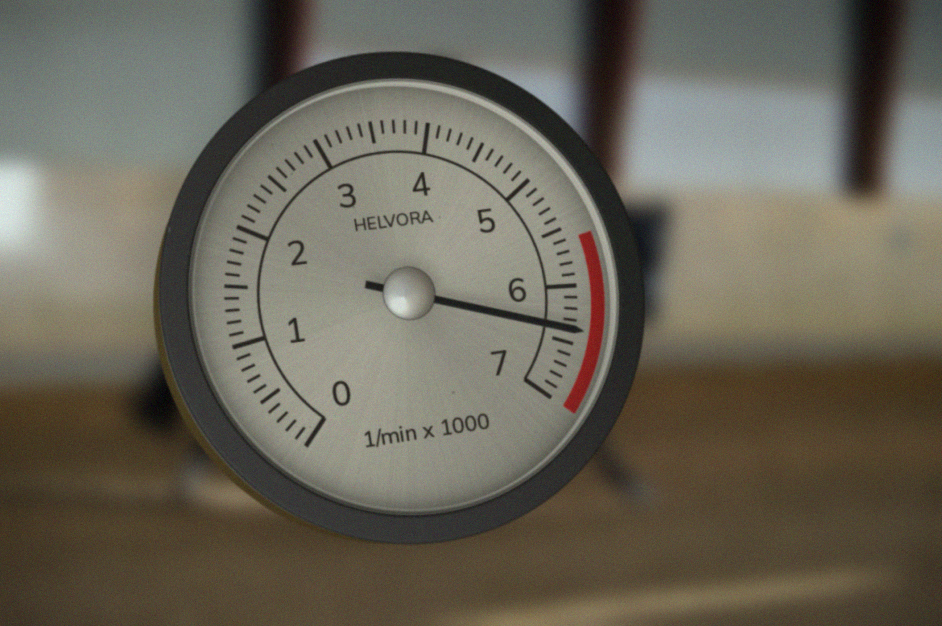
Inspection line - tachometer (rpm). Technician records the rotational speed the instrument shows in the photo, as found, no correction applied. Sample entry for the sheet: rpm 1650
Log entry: rpm 6400
